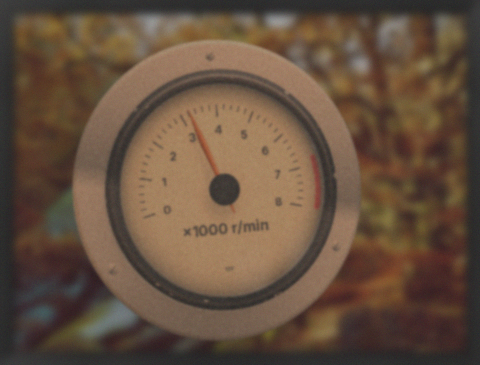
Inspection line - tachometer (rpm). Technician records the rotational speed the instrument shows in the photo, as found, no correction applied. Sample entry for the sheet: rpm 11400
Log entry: rpm 3200
